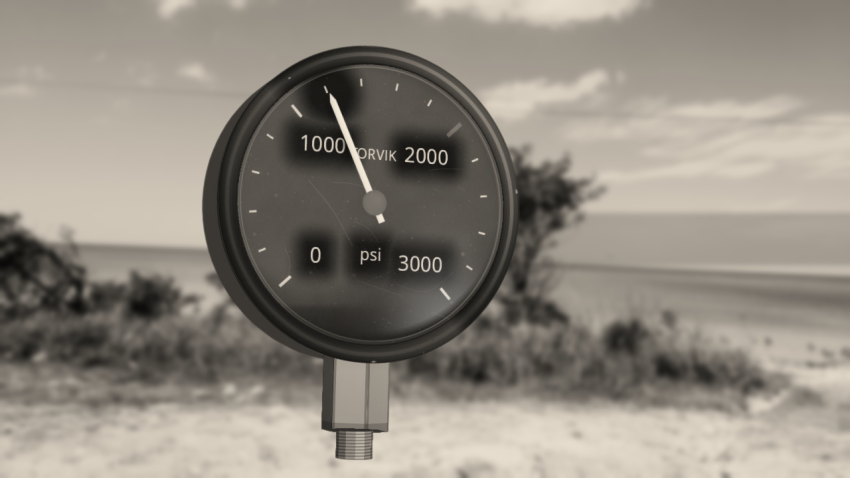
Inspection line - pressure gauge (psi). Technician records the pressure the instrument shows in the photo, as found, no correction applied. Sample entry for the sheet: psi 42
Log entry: psi 1200
